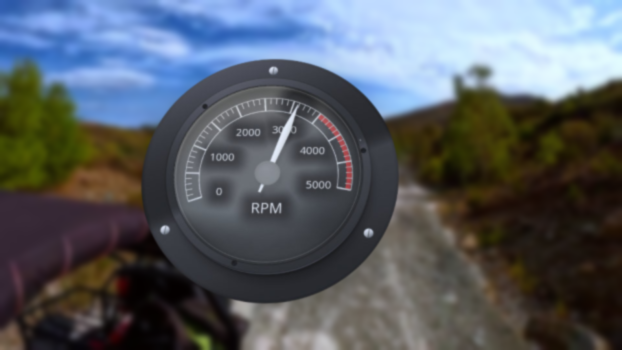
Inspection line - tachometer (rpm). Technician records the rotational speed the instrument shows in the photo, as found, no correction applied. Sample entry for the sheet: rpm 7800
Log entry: rpm 3100
